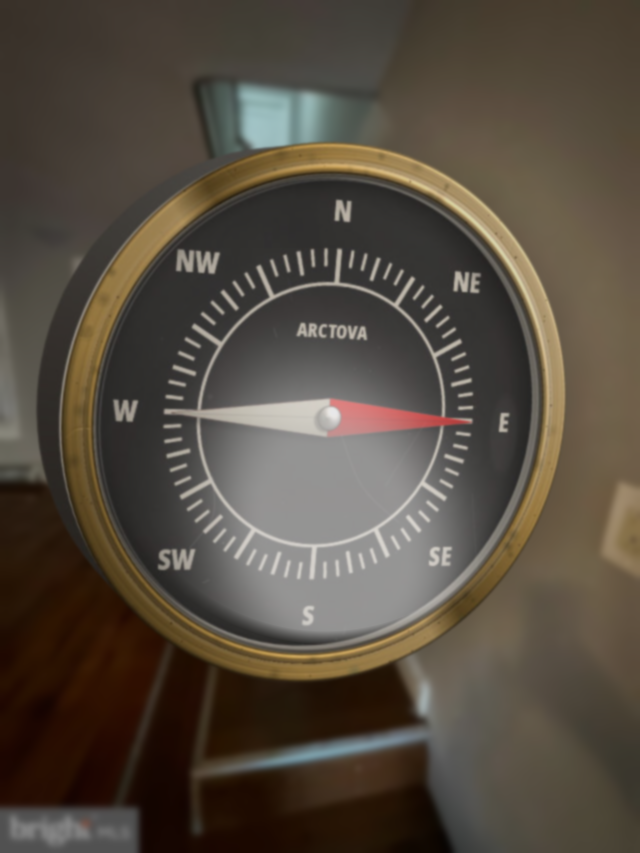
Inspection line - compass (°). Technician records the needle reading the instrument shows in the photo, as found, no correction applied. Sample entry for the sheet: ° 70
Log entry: ° 90
